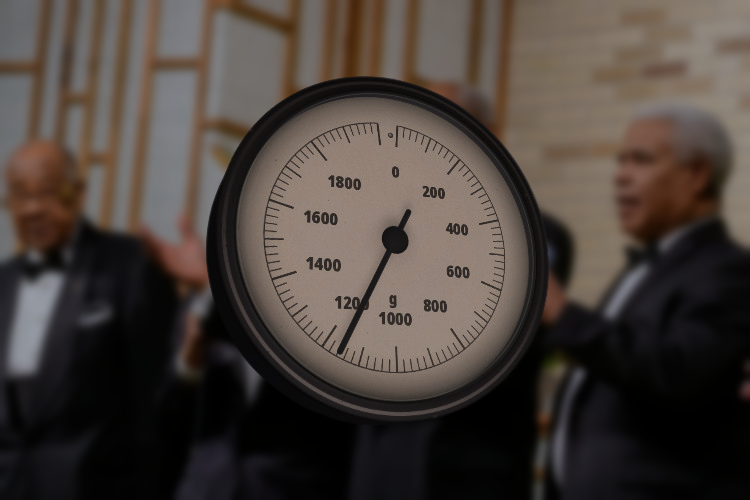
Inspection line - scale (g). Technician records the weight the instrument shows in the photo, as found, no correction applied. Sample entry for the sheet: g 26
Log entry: g 1160
